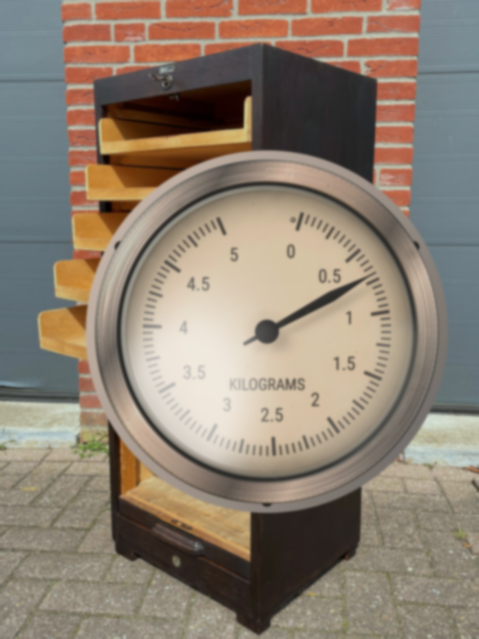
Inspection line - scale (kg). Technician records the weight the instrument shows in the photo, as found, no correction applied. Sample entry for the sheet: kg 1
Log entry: kg 0.7
